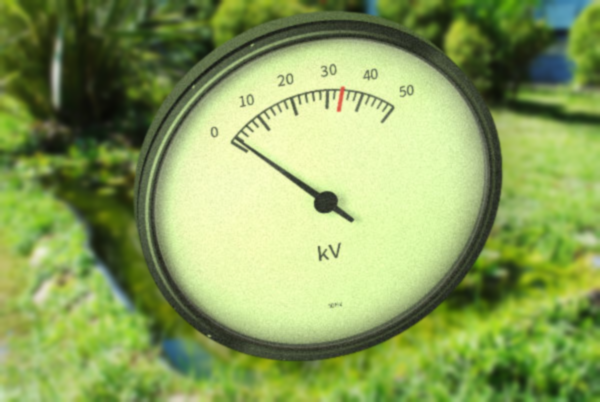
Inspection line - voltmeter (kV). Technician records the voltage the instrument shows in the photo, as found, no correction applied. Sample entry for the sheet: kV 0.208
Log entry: kV 2
